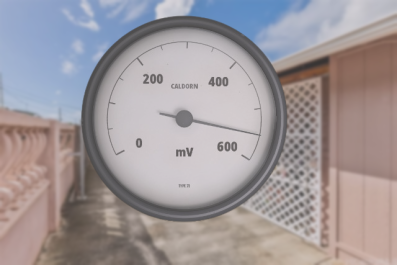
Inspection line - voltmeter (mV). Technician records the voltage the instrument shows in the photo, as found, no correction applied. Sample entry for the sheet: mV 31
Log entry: mV 550
